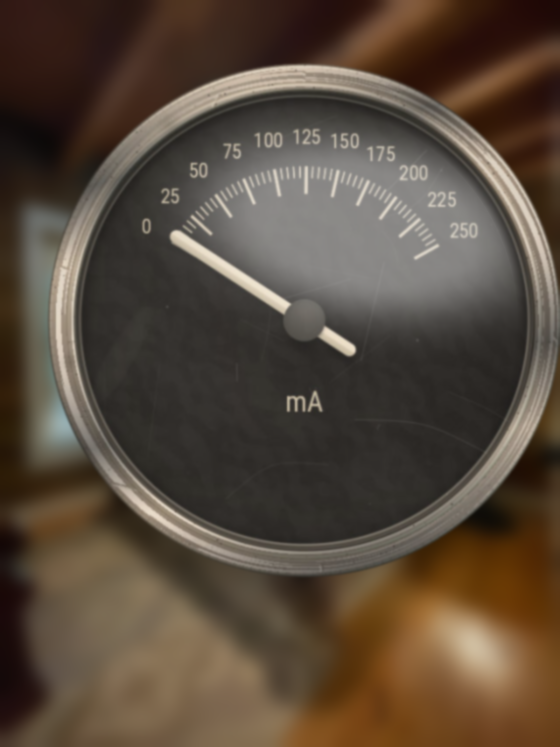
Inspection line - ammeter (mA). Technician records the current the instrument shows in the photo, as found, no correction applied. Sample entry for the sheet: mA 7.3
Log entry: mA 5
